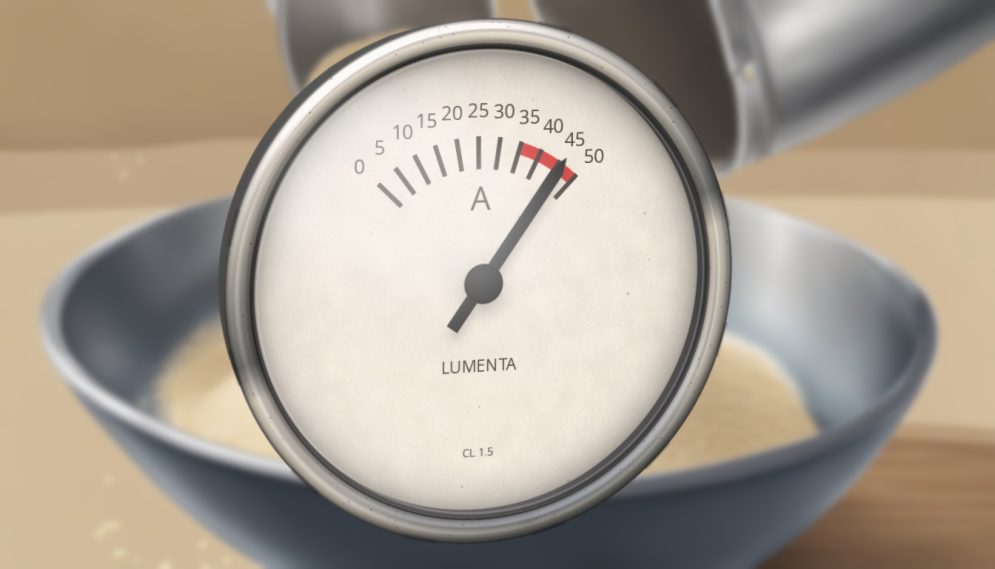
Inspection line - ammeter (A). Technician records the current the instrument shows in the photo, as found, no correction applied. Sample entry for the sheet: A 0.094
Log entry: A 45
